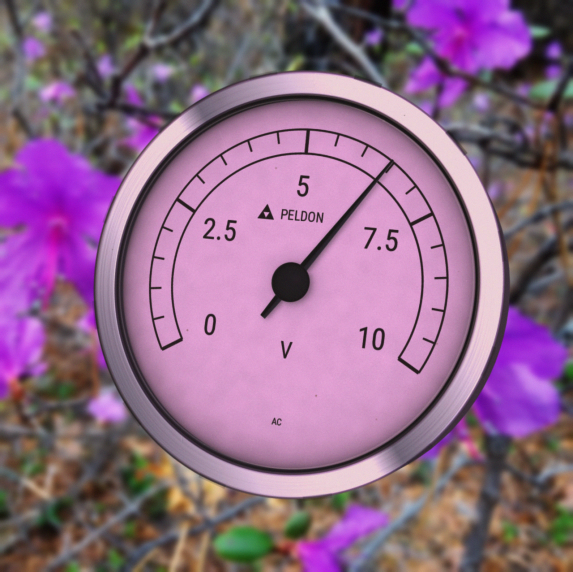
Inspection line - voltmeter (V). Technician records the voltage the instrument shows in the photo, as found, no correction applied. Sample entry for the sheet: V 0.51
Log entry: V 6.5
